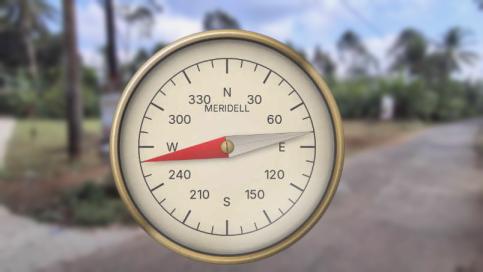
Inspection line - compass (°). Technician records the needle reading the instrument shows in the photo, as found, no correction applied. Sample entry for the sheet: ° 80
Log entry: ° 260
